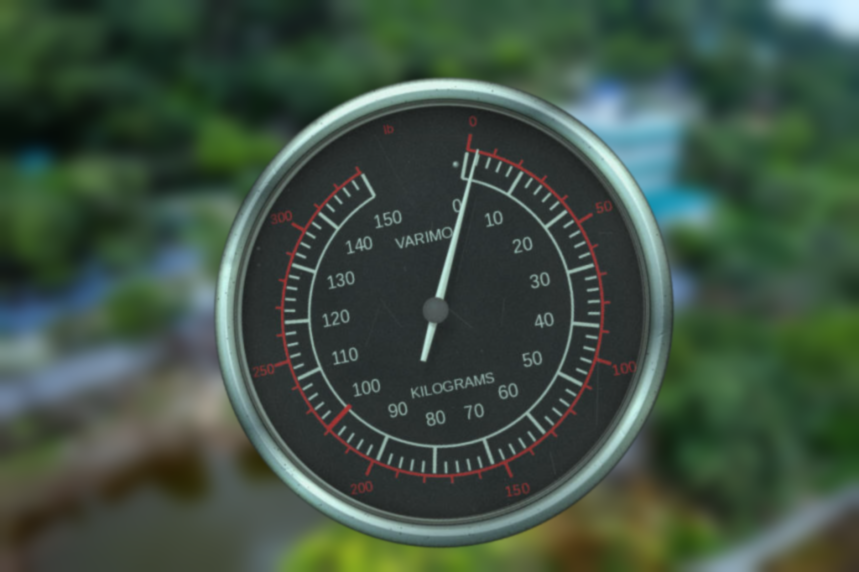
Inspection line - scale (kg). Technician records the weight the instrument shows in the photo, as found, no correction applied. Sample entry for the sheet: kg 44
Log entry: kg 2
